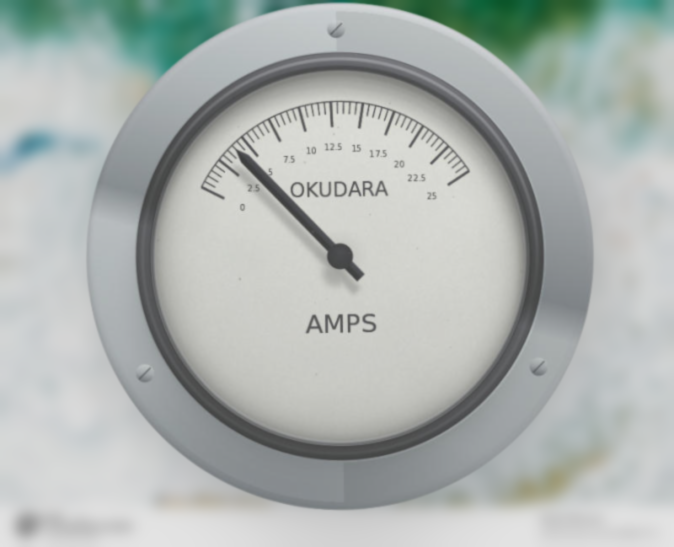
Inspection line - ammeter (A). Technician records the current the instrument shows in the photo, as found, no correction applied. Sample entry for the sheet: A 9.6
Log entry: A 4
